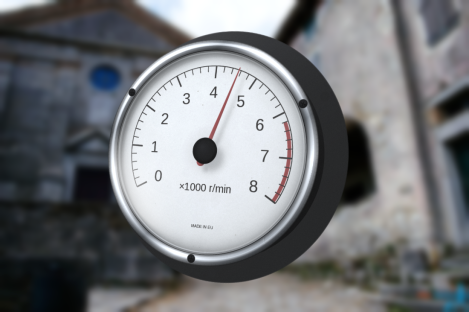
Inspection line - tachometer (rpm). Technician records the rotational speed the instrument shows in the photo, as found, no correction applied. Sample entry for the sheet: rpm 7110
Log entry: rpm 4600
